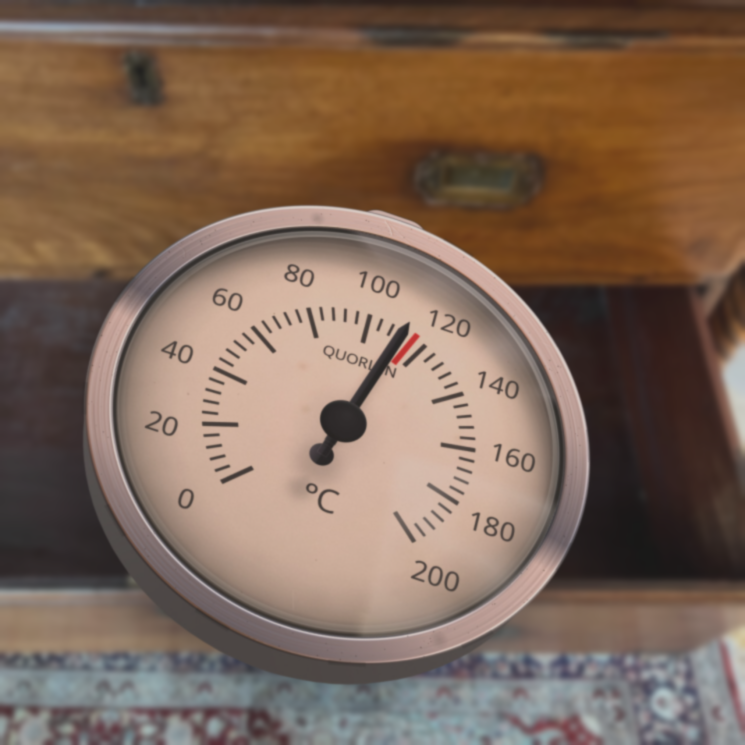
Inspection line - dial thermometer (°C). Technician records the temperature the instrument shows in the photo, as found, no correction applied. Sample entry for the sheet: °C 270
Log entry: °C 112
